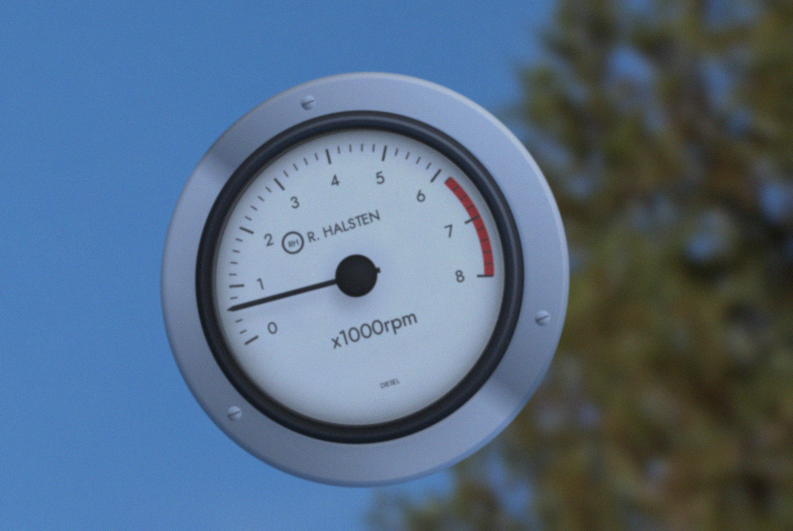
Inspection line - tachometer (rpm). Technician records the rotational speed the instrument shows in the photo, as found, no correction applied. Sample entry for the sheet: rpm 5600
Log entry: rpm 600
